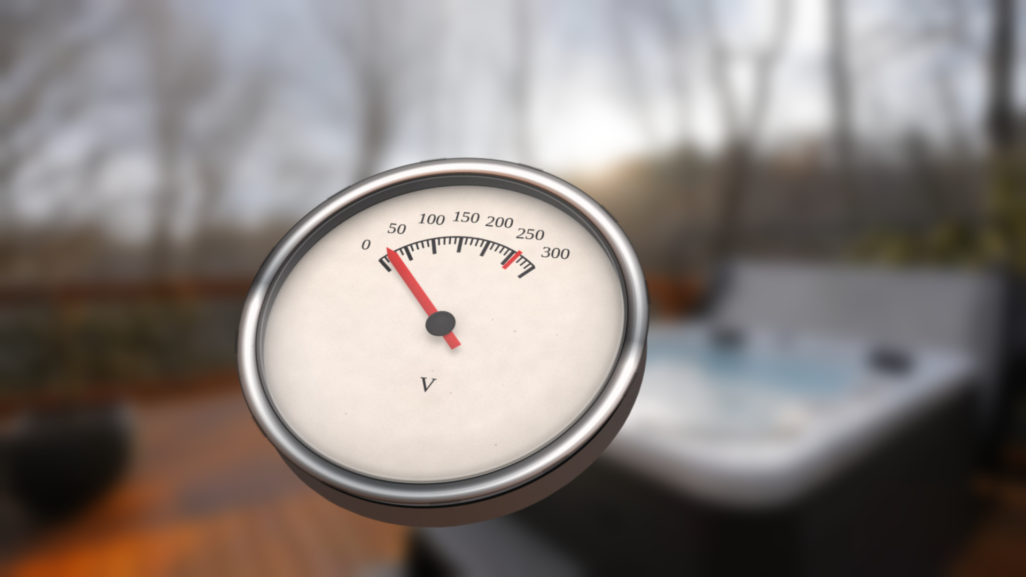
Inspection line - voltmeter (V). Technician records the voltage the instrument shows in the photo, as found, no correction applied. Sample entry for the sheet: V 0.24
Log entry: V 20
